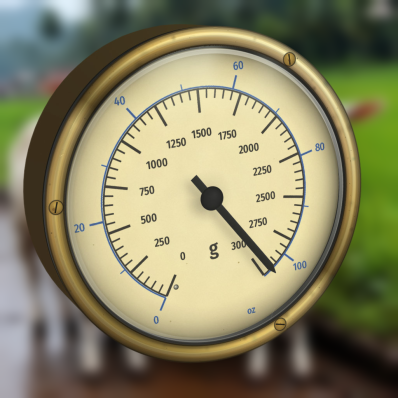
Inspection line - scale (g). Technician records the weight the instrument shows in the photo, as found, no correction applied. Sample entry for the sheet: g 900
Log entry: g 2950
